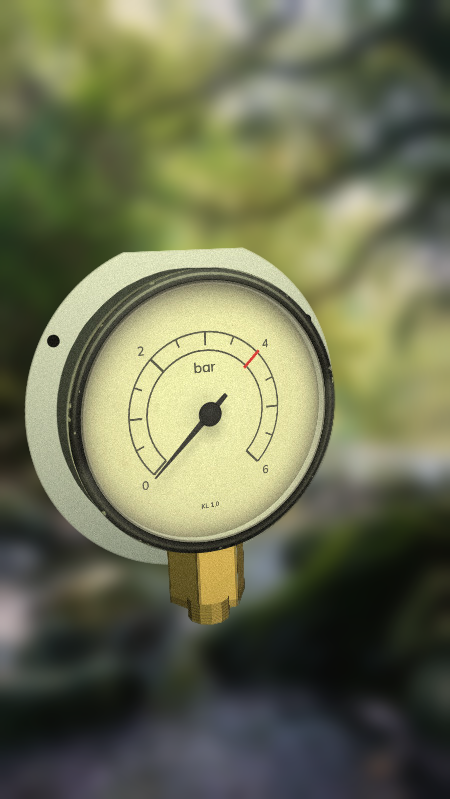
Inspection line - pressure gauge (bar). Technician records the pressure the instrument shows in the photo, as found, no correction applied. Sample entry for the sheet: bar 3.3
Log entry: bar 0
